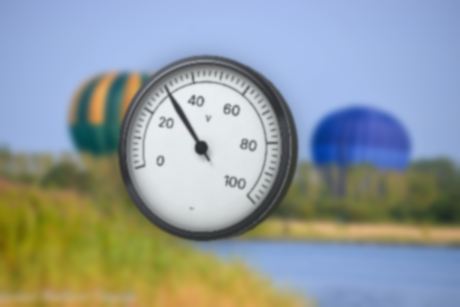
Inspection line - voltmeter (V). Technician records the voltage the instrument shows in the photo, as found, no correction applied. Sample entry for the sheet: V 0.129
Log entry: V 30
